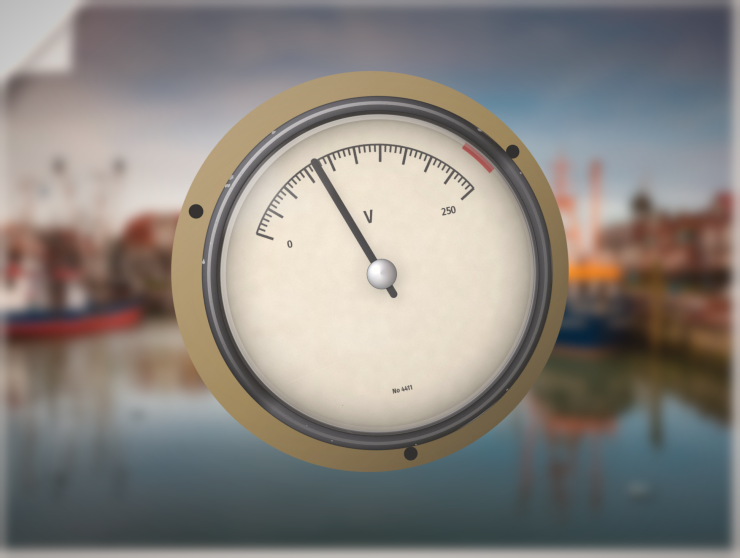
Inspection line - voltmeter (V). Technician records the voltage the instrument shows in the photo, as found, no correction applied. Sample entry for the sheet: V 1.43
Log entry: V 85
